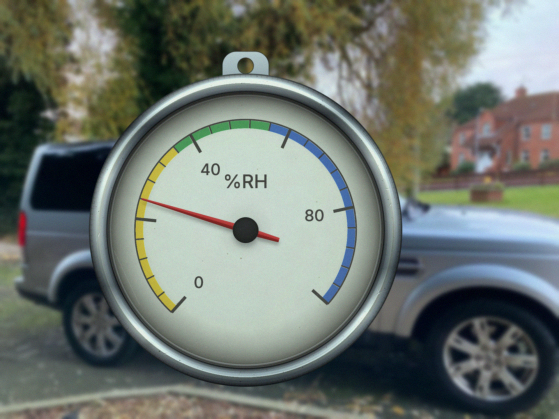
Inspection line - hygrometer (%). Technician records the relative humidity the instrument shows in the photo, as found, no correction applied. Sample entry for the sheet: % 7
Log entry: % 24
